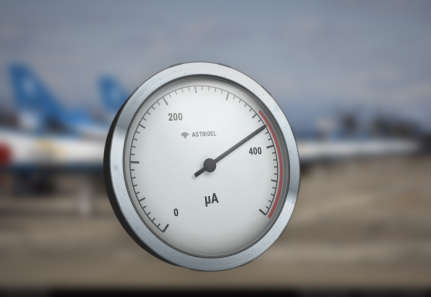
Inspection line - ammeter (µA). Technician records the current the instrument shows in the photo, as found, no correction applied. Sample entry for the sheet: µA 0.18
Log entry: µA 370
